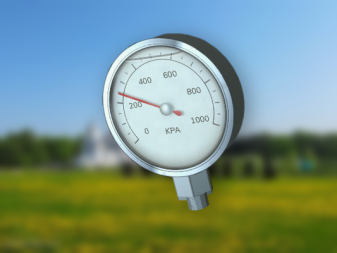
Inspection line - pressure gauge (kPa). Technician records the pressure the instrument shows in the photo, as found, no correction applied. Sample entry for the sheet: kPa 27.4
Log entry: kPa 250
